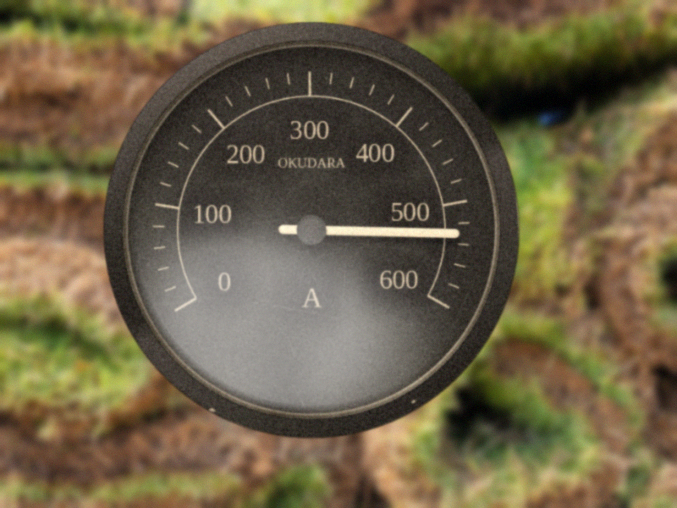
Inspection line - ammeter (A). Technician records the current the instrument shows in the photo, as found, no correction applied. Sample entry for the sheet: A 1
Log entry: A 530
